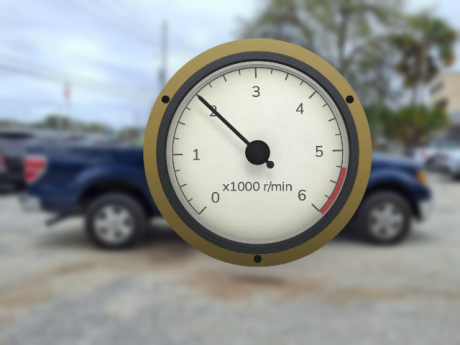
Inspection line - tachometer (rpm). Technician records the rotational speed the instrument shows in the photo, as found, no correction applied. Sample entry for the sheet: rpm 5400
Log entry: rpm 2000
